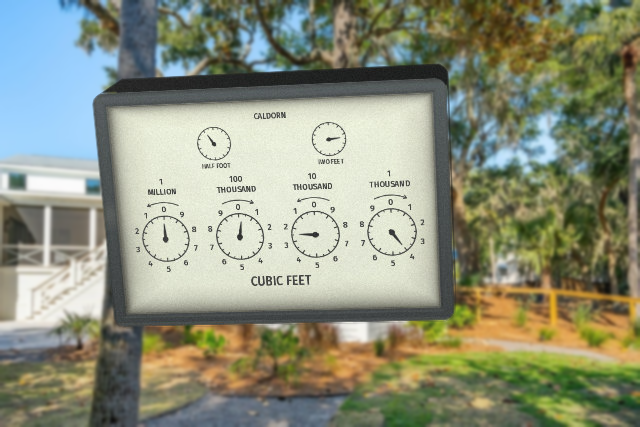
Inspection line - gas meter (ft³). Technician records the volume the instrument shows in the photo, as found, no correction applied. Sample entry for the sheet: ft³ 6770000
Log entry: ft³ 2400
